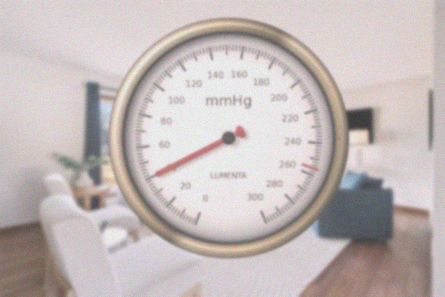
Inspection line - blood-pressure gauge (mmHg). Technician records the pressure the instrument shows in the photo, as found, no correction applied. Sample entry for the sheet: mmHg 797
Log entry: mmHg 40
